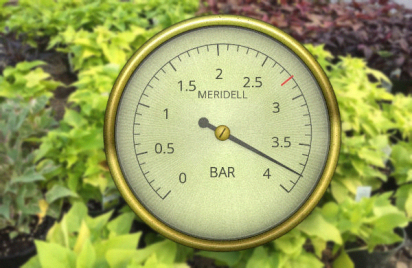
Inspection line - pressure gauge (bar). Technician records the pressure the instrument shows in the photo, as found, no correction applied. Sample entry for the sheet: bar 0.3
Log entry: bar 3.8
